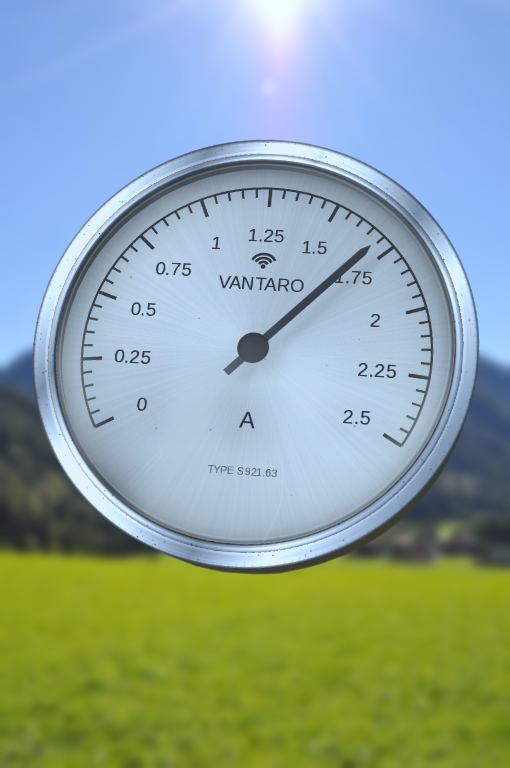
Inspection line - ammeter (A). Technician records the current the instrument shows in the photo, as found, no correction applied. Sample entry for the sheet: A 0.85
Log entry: A 1.7
